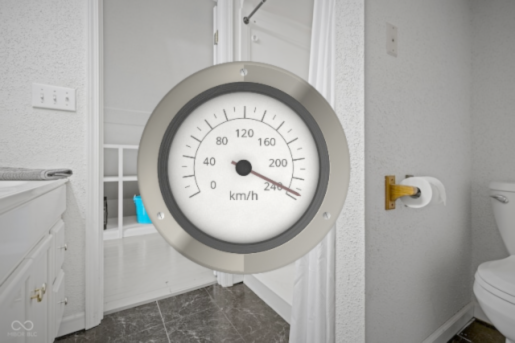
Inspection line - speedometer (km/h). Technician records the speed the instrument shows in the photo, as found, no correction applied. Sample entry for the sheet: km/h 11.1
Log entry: km/h 235
